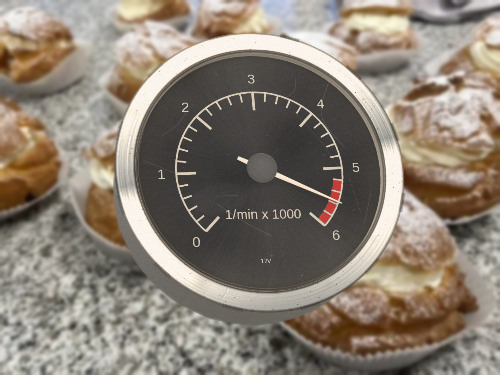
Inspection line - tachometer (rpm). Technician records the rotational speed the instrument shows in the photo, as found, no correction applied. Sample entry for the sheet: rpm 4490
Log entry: rpm 5600
